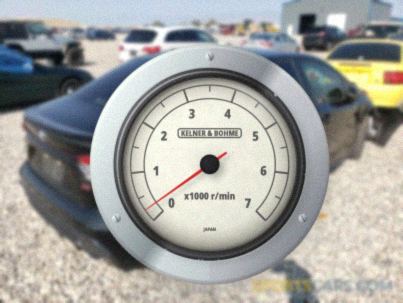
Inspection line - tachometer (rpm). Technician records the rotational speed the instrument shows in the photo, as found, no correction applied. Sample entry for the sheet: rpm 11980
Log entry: rpm 250
